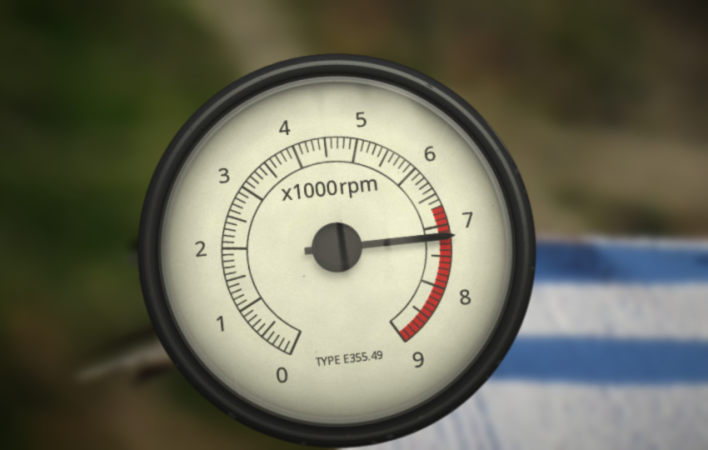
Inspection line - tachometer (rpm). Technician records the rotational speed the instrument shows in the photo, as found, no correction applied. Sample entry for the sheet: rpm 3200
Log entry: rpm 7200
